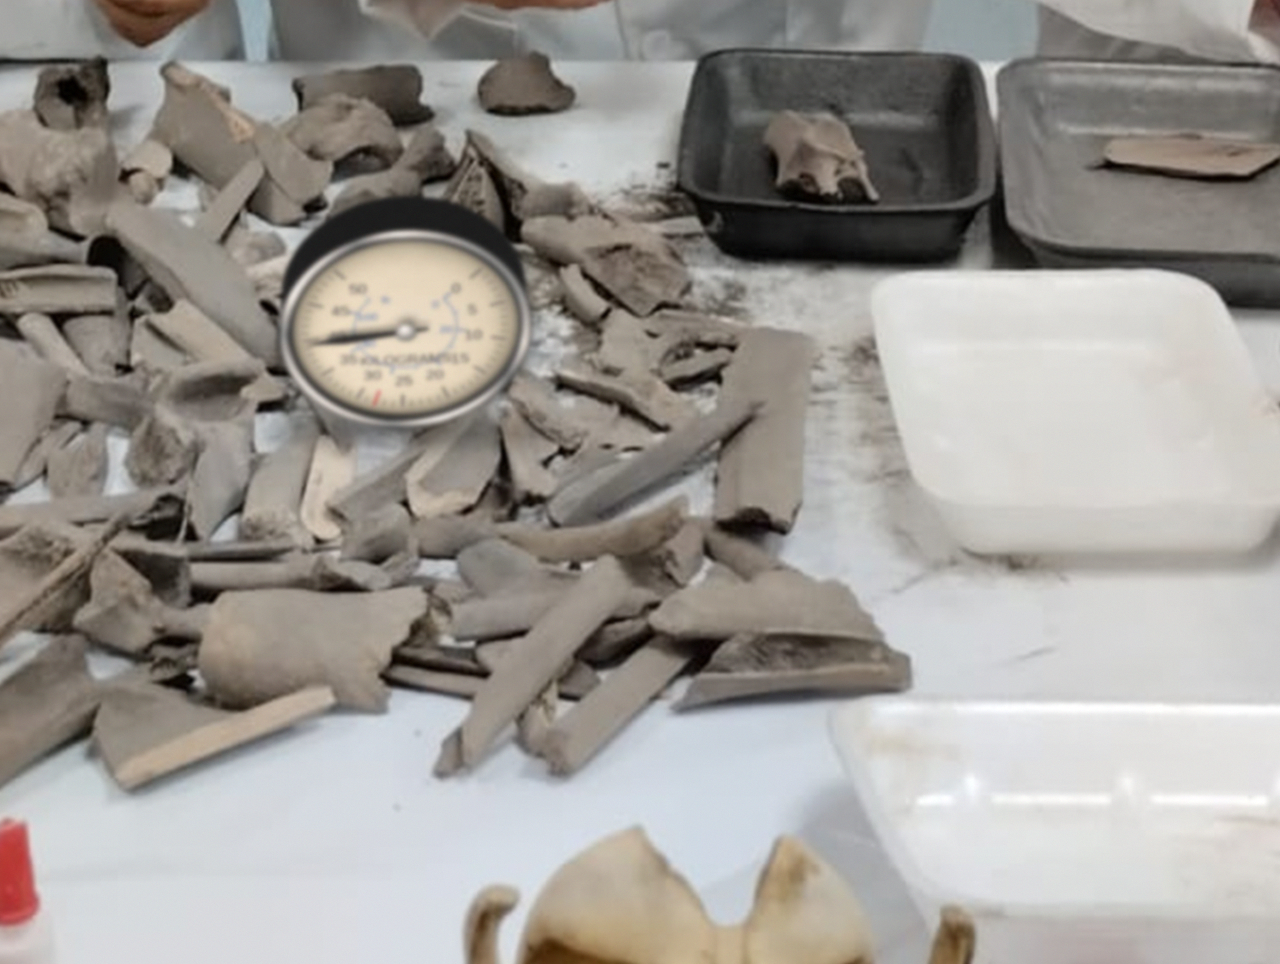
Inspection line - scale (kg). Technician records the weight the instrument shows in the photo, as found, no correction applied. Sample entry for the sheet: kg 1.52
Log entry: kg 40
